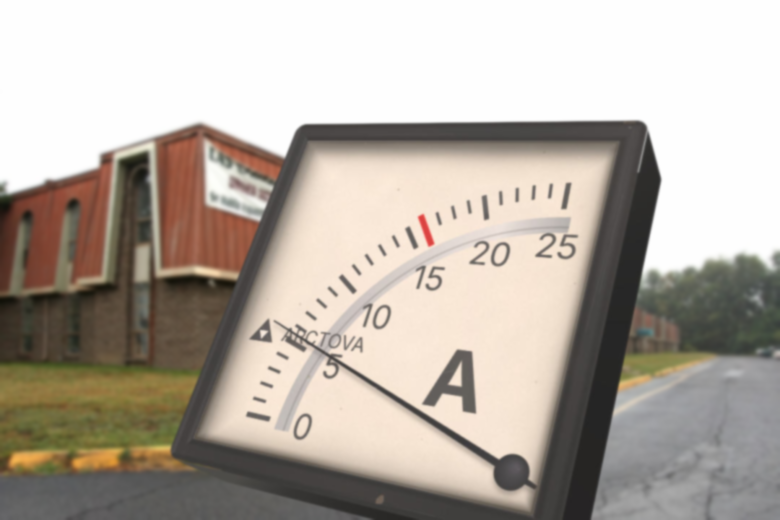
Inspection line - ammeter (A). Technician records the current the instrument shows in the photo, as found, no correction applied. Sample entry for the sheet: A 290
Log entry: A 5.5
